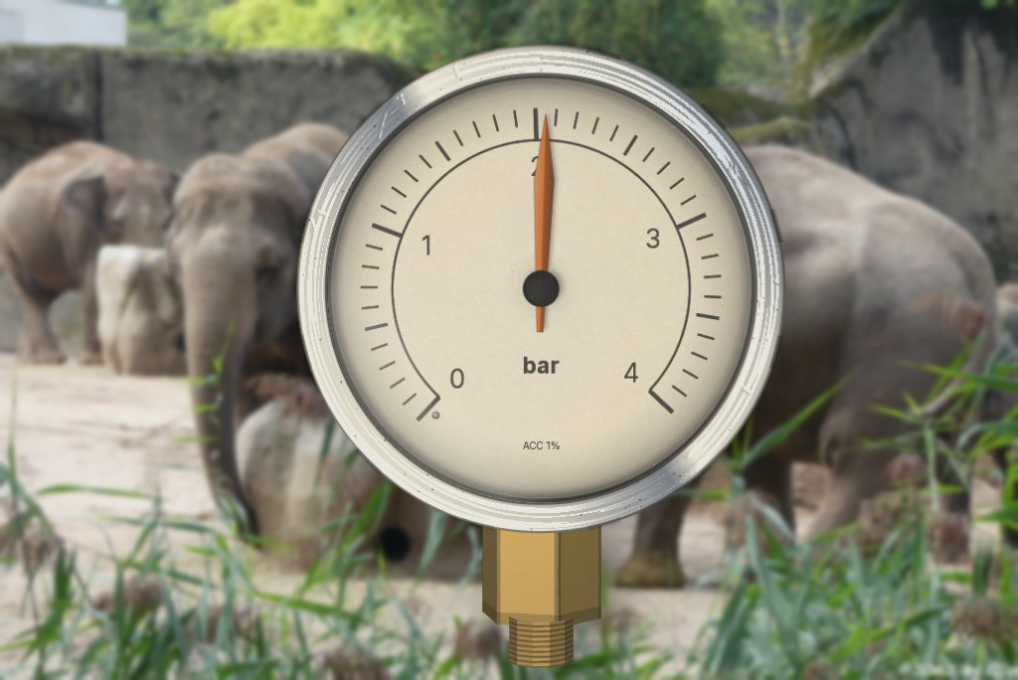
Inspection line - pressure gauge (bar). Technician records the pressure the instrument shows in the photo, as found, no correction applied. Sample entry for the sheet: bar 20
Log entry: bar 2.05
